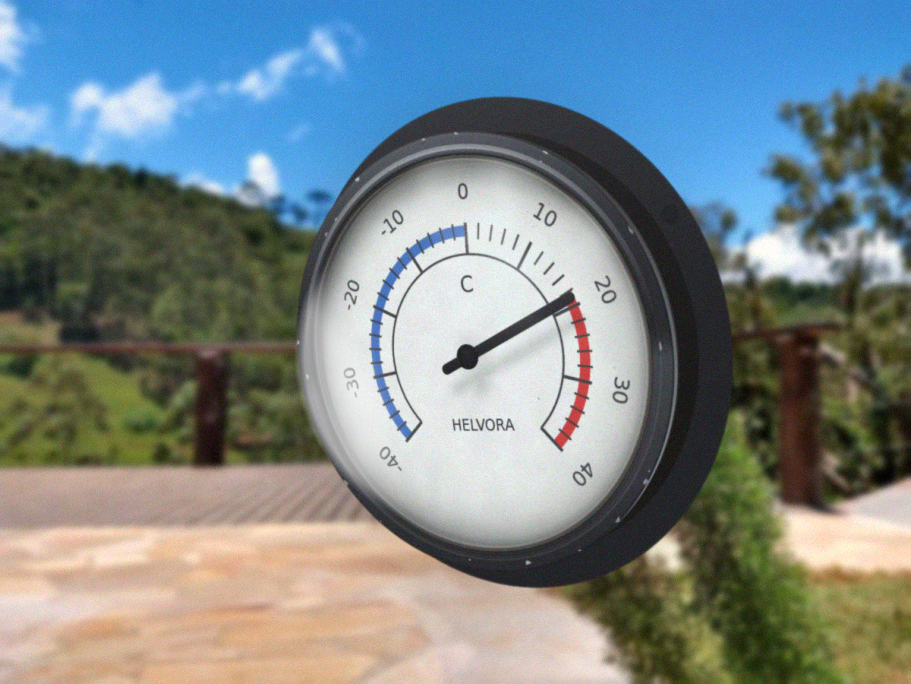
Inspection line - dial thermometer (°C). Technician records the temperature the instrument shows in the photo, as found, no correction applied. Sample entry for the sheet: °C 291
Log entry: °C 19
